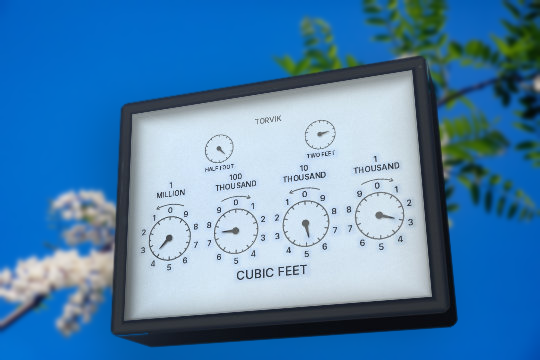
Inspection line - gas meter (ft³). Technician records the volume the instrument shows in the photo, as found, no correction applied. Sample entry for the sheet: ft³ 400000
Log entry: ft³ 375300
